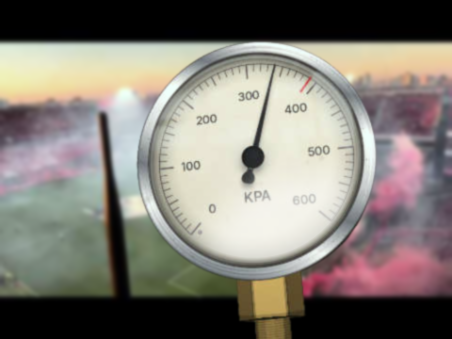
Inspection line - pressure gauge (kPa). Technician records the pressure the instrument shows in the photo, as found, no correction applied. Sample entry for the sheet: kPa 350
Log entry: kPa 340
